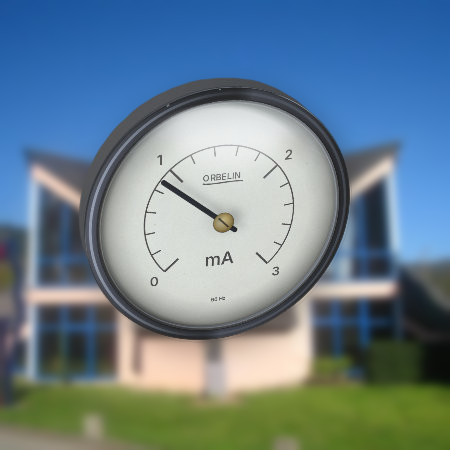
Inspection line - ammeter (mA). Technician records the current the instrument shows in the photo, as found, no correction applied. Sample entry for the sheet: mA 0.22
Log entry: mA 0.9
